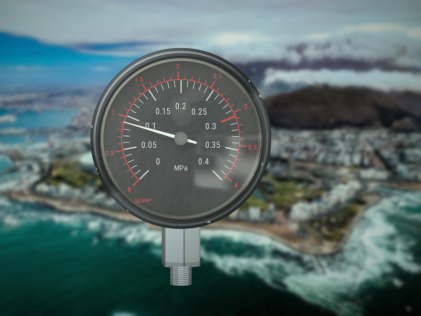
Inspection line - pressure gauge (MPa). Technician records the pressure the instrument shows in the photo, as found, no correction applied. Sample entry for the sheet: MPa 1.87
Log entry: MPa 0.09
